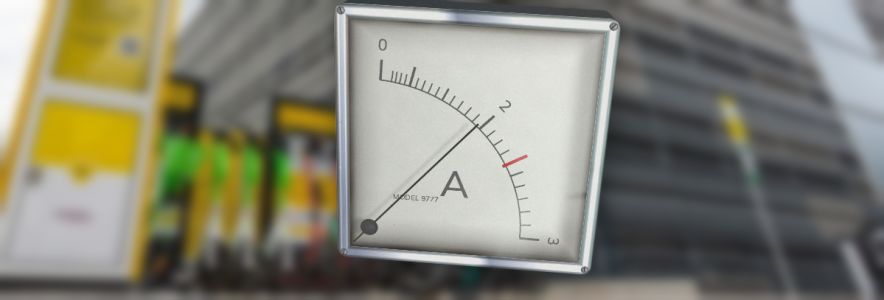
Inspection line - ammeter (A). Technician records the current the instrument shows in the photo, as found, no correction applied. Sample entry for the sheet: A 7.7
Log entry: A 1.95
